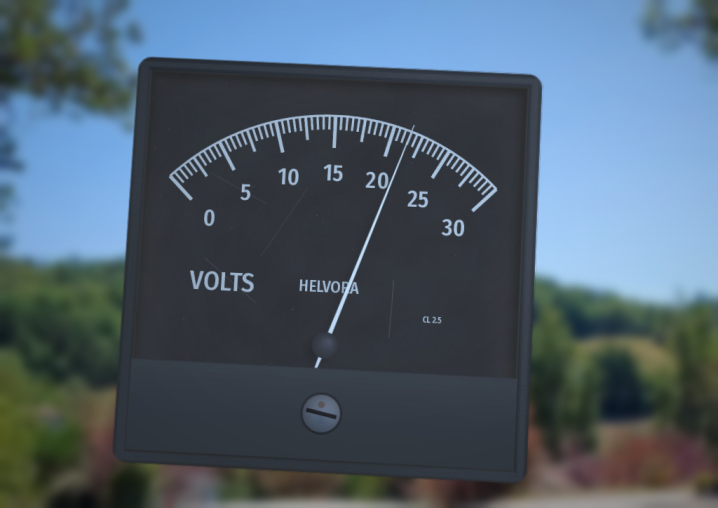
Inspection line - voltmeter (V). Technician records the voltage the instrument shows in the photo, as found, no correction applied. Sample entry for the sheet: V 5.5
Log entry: V 21.5
